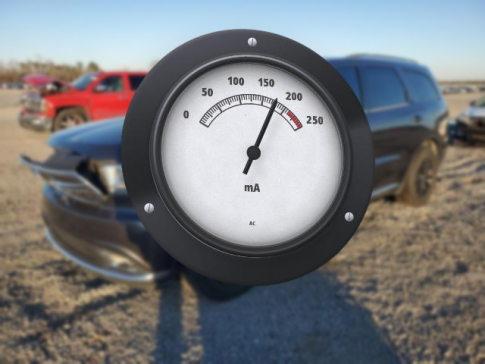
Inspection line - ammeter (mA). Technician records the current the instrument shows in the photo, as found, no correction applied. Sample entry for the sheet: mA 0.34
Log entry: mA 175
